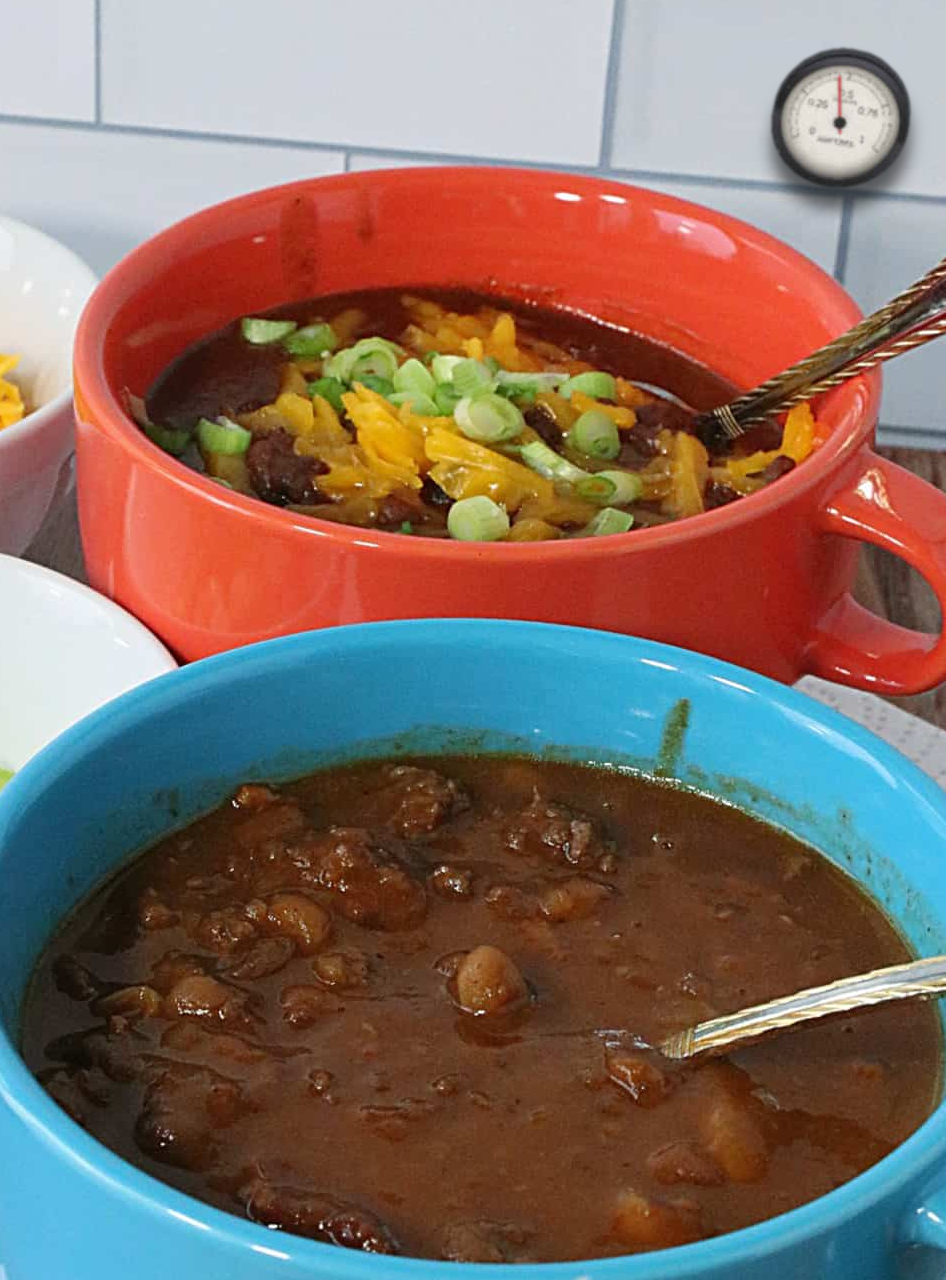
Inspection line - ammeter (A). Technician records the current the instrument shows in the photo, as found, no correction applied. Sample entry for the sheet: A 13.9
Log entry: A 0.45
